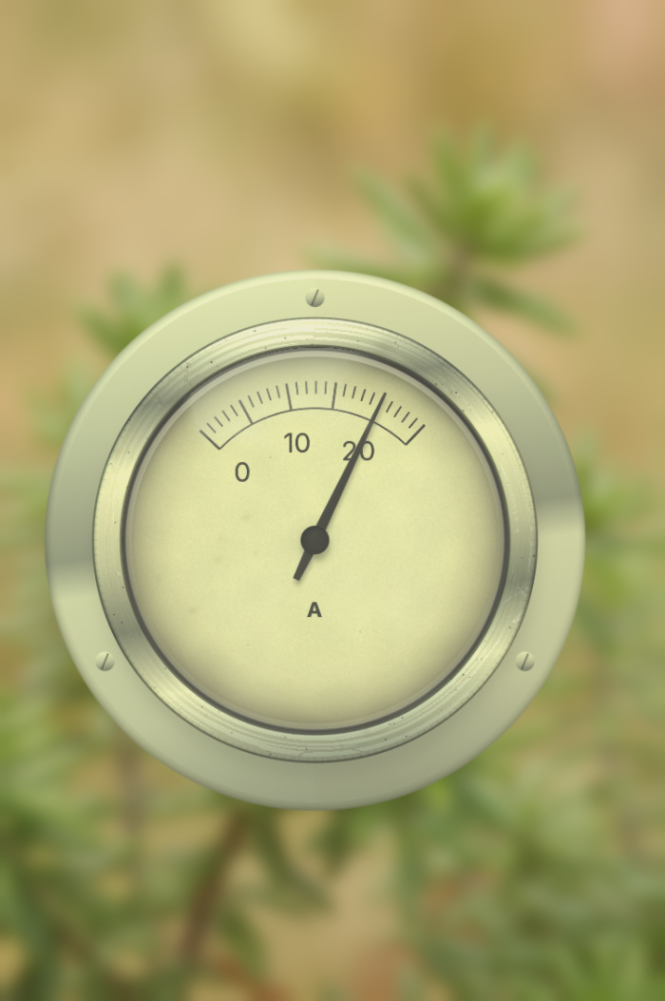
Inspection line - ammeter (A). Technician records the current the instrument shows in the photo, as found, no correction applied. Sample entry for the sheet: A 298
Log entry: A 20
